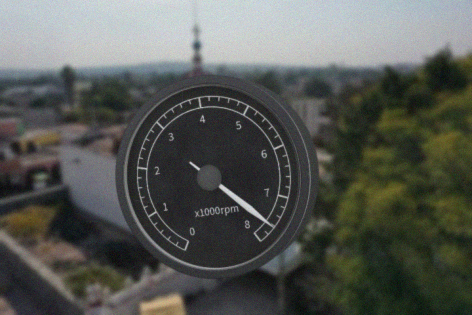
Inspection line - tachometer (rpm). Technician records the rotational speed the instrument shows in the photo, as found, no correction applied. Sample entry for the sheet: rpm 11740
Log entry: rpm 7600
